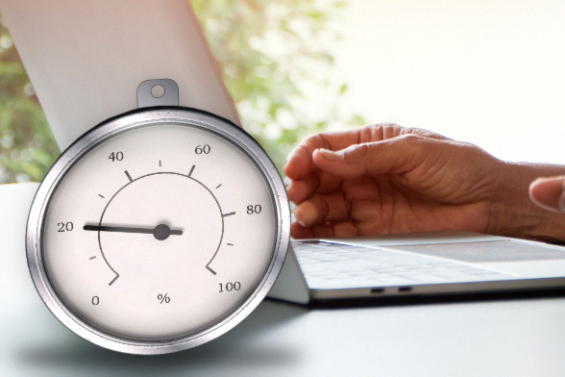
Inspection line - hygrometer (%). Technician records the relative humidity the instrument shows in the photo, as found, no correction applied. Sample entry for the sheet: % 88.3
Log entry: % 20
